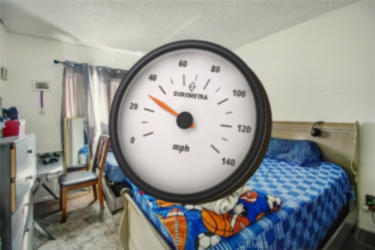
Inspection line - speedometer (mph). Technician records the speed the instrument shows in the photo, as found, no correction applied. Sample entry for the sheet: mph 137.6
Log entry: mph 30
